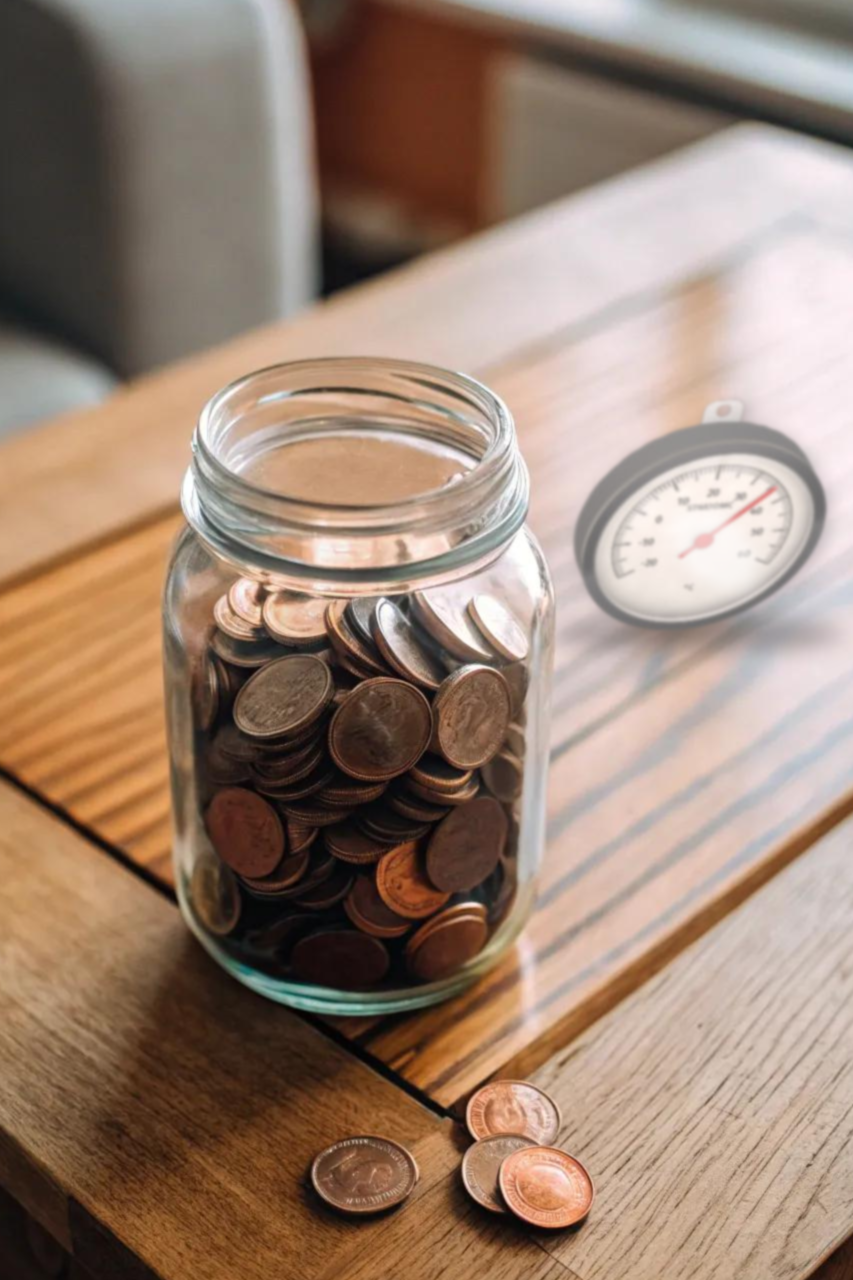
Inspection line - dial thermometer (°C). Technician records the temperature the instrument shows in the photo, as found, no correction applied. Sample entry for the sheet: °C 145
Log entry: °C 35
